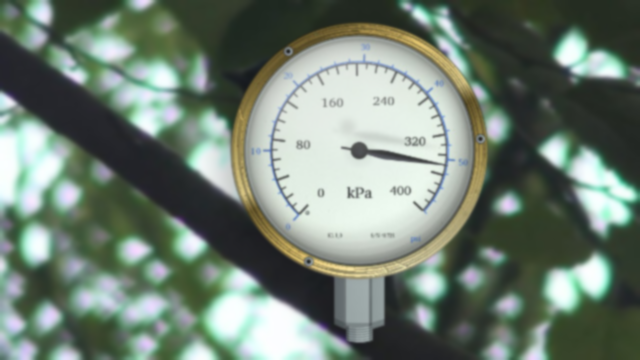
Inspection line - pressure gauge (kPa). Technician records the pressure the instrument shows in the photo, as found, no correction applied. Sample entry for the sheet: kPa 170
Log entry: kPa 350
